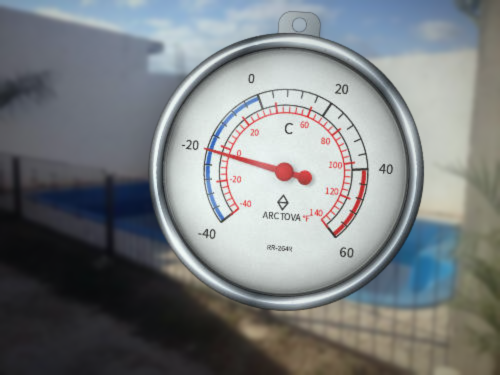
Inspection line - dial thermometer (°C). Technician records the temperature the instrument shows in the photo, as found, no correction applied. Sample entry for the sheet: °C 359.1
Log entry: °C -20
